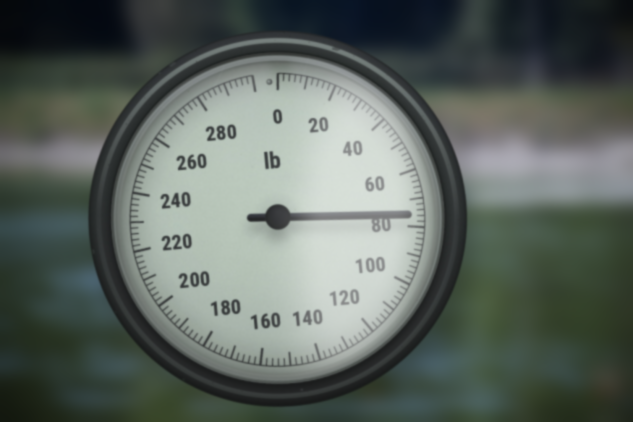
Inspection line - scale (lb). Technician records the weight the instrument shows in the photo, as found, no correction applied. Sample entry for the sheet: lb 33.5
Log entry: lb 76
